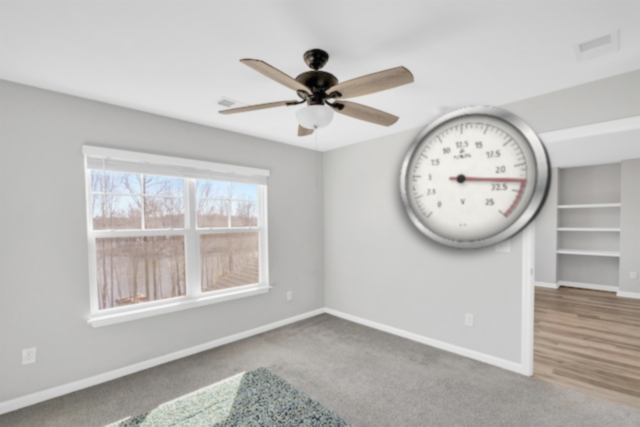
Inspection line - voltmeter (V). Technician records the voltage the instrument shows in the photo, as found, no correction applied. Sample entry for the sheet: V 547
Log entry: V 21.5
